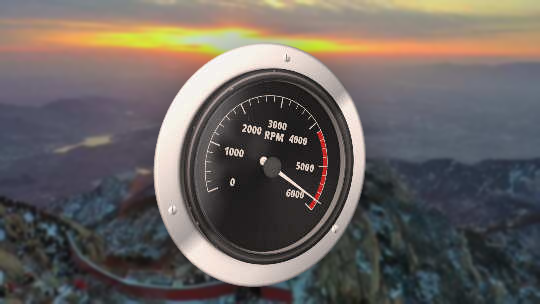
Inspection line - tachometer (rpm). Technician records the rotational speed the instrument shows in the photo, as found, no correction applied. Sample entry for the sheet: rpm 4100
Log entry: rpm 5800
